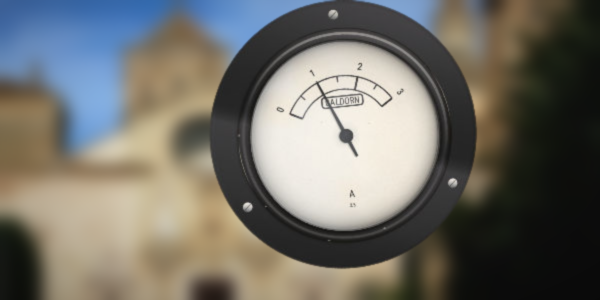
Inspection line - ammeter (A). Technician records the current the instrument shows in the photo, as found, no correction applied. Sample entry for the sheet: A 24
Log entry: A 1
